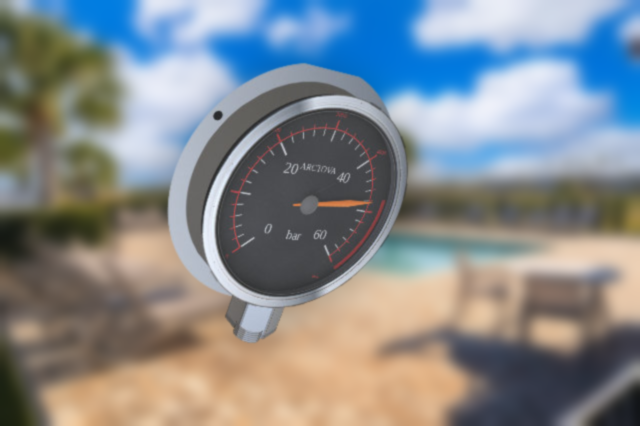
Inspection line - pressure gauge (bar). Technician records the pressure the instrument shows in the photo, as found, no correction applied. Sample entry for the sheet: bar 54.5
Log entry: bar 48
